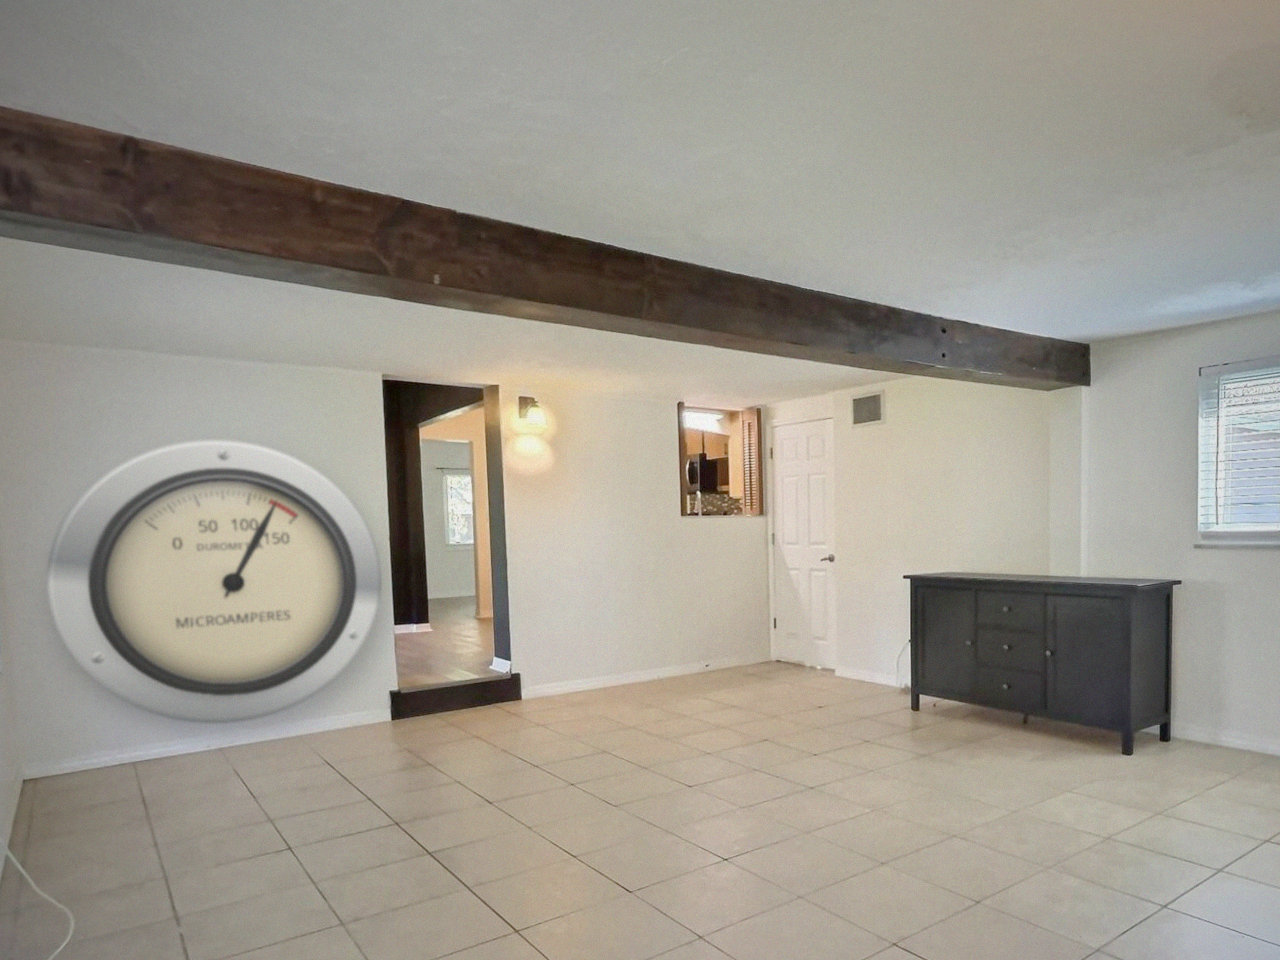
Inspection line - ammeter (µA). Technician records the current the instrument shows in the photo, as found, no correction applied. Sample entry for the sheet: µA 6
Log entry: µA 125
